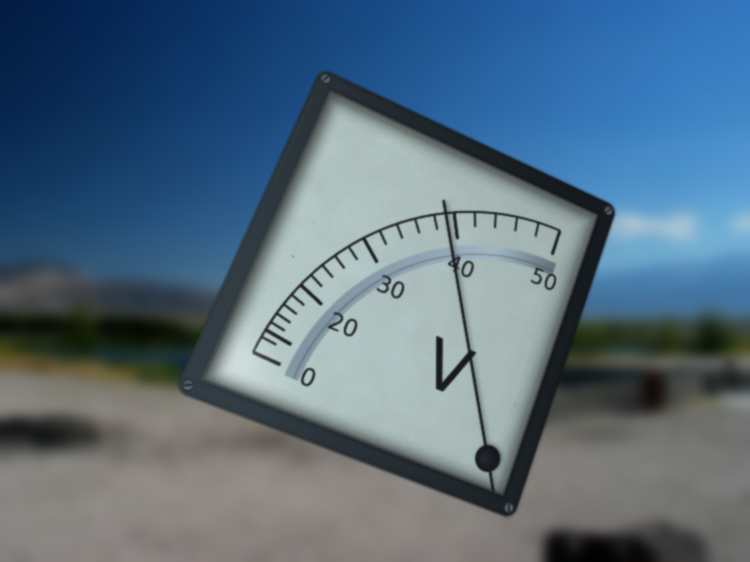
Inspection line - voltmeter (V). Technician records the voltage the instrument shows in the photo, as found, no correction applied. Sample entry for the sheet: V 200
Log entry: V 39
